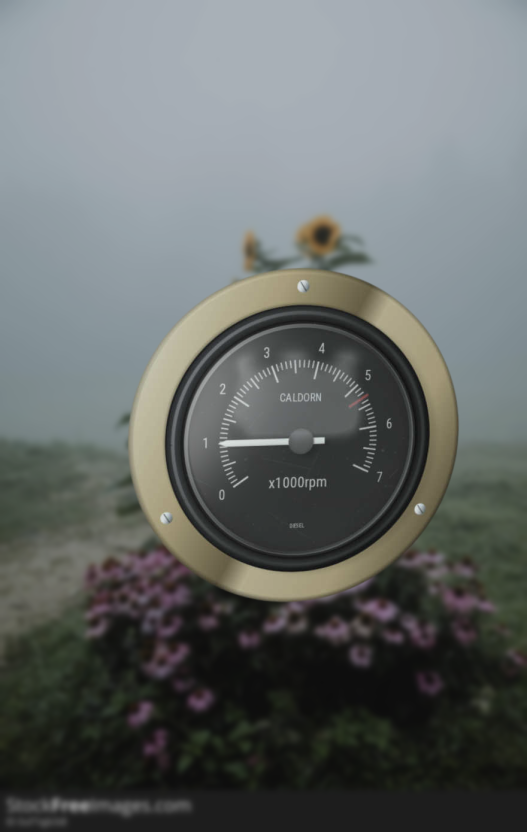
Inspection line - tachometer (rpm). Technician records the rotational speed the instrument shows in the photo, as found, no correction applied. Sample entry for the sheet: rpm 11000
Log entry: rpm 1000
